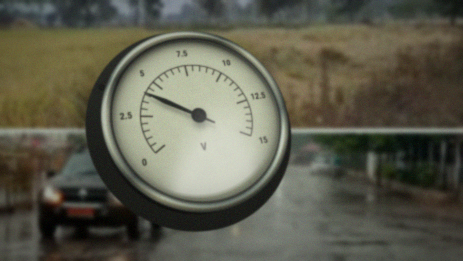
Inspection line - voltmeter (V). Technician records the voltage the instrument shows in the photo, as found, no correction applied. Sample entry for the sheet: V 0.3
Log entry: V 4
